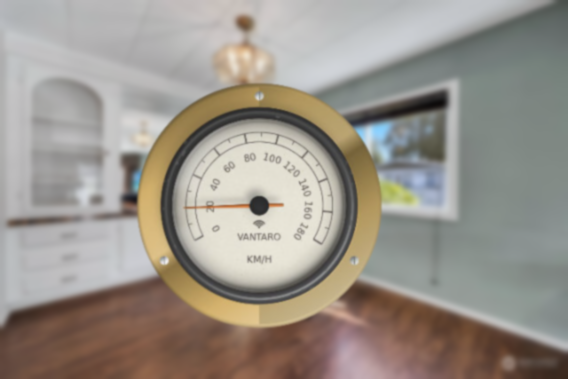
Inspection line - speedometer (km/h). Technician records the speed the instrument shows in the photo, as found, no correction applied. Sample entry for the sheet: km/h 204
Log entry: km/h 20
